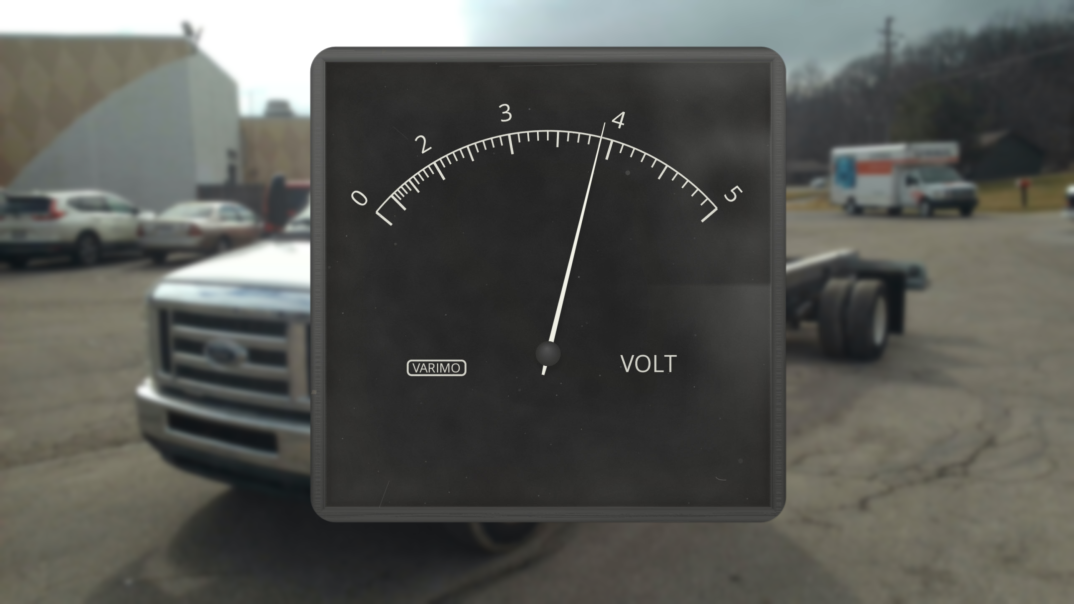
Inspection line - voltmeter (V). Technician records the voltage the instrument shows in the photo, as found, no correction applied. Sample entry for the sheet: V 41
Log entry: V 3.9
